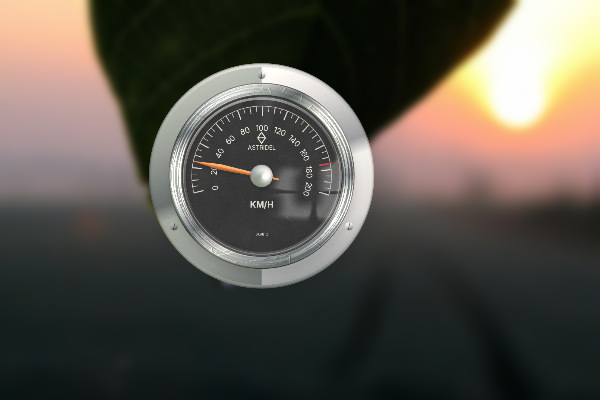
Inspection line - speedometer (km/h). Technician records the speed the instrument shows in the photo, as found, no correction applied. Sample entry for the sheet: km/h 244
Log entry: km/h 25
